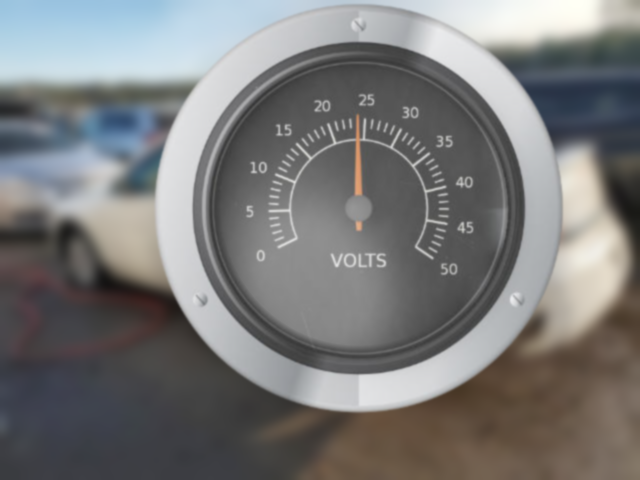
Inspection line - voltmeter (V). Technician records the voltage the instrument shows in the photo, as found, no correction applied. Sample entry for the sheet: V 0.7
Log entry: V 24
